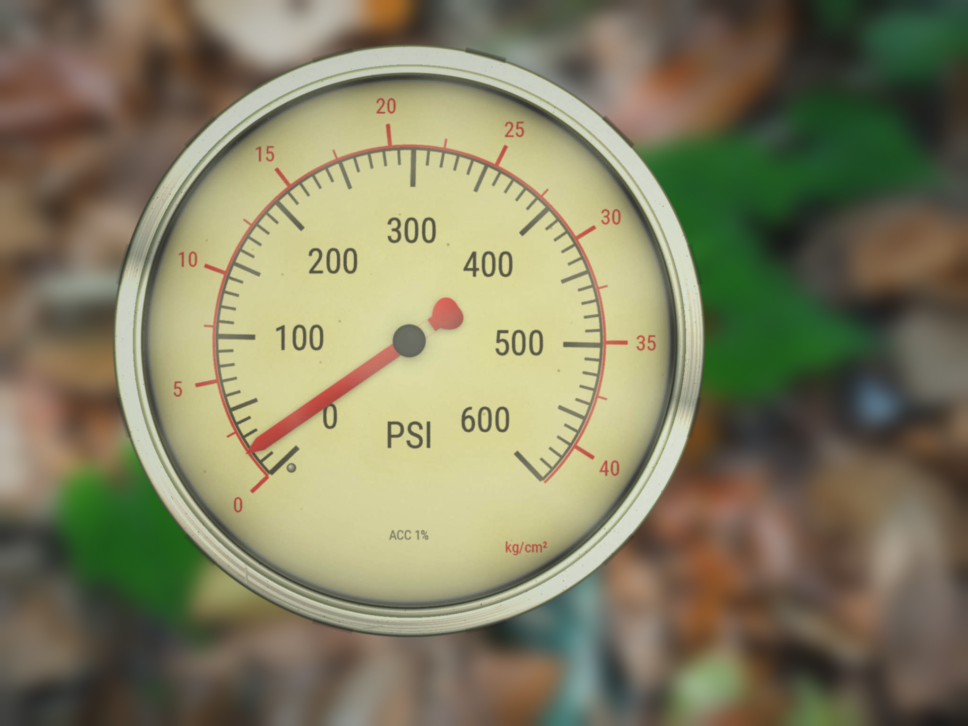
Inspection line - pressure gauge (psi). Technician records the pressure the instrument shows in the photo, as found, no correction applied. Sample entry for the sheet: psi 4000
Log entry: psi 20
